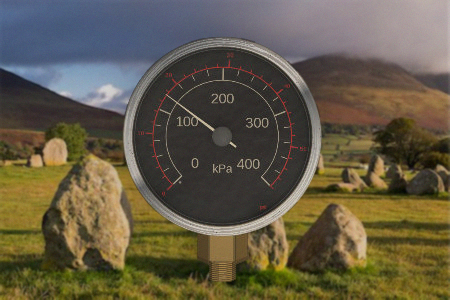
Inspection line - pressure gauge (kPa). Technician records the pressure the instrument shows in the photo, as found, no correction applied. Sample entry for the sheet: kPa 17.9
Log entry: kPa 120
